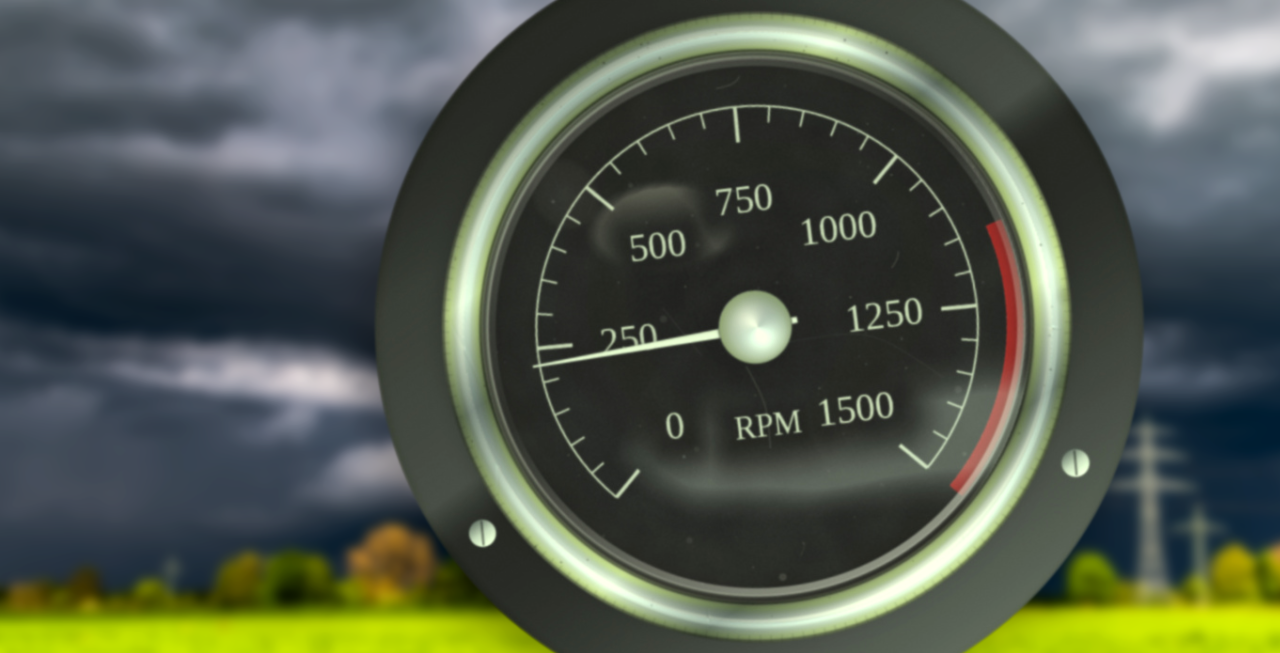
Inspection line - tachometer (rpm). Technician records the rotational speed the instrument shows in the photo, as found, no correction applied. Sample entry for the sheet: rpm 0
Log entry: rpm 225
